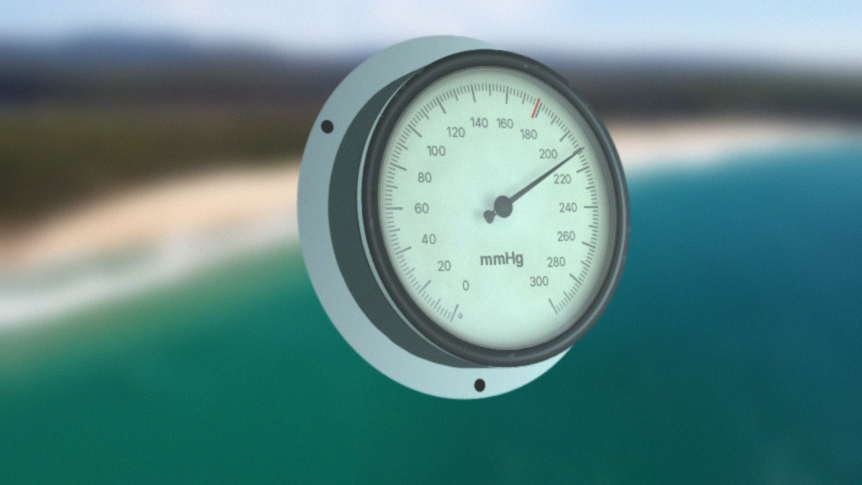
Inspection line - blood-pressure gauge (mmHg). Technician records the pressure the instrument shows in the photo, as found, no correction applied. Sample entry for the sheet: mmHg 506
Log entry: mmHg 210
